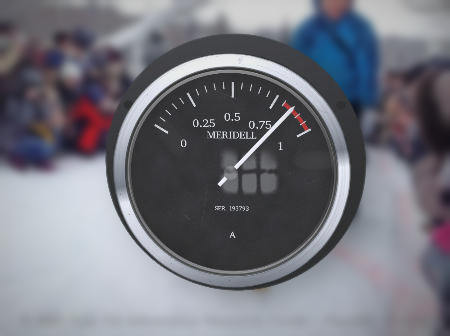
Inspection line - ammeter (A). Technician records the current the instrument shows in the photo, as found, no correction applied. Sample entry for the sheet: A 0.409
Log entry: A 0.85
